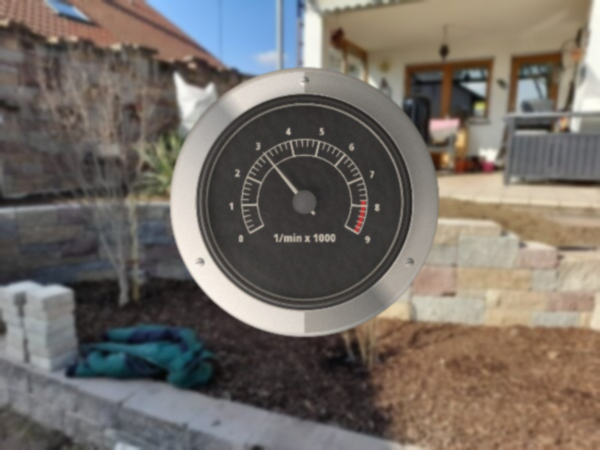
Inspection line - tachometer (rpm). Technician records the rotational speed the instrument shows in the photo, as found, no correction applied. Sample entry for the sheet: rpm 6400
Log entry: rpm 3000
